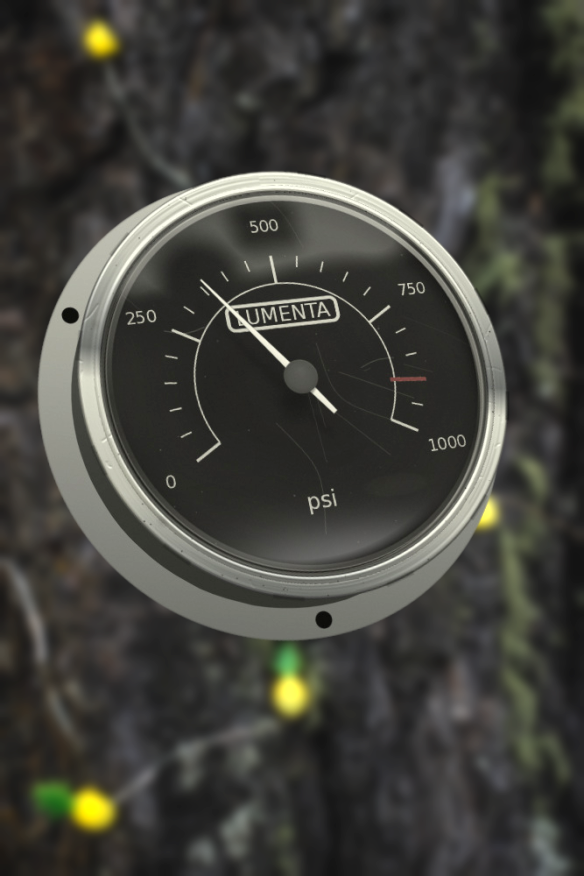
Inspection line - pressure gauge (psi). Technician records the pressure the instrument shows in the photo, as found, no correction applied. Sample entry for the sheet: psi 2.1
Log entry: psi 350
